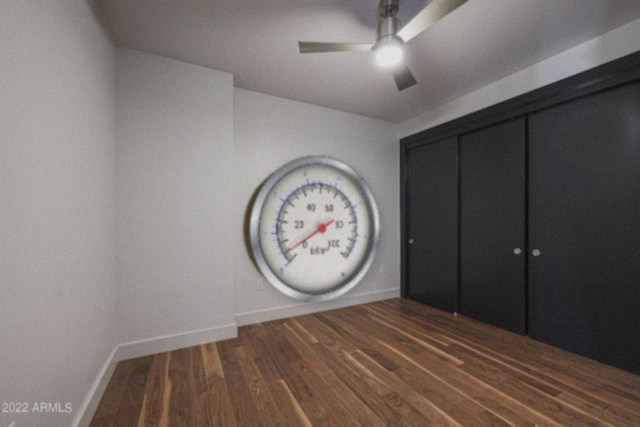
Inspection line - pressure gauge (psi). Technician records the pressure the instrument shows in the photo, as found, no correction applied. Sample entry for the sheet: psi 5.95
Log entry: psi 5
